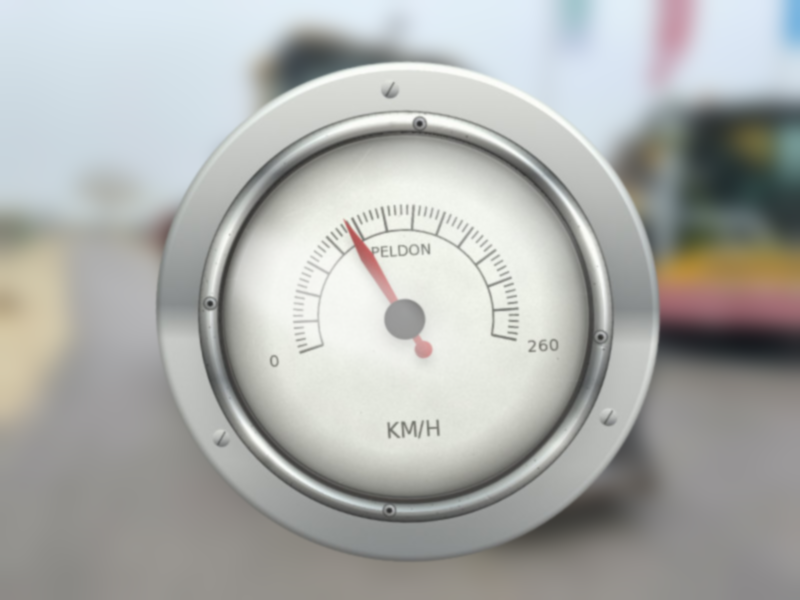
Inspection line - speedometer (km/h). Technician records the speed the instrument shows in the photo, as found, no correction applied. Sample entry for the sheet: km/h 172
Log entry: km/h 96
